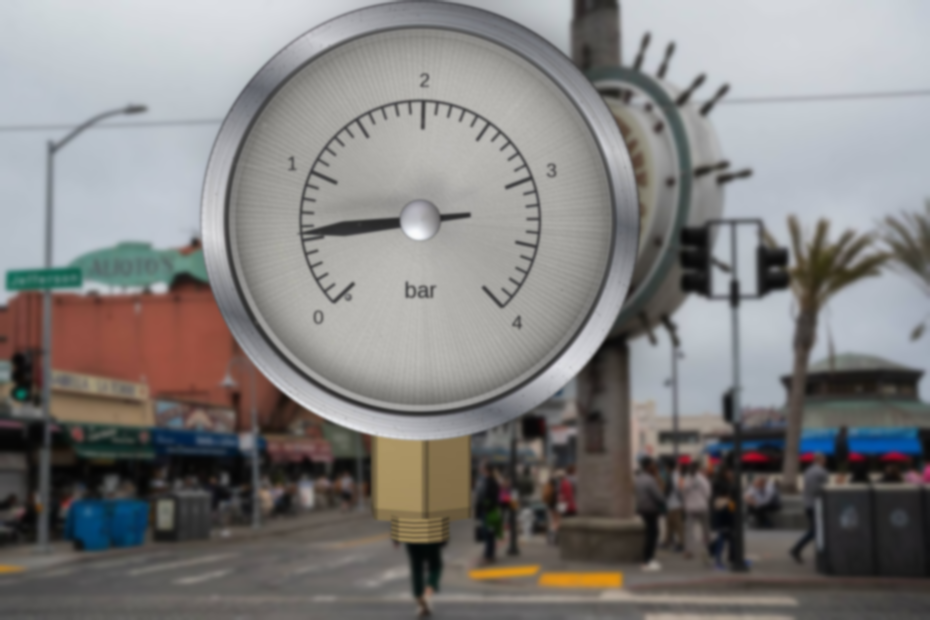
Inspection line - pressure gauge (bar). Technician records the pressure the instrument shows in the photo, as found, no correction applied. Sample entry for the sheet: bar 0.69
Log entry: bar 0.55
